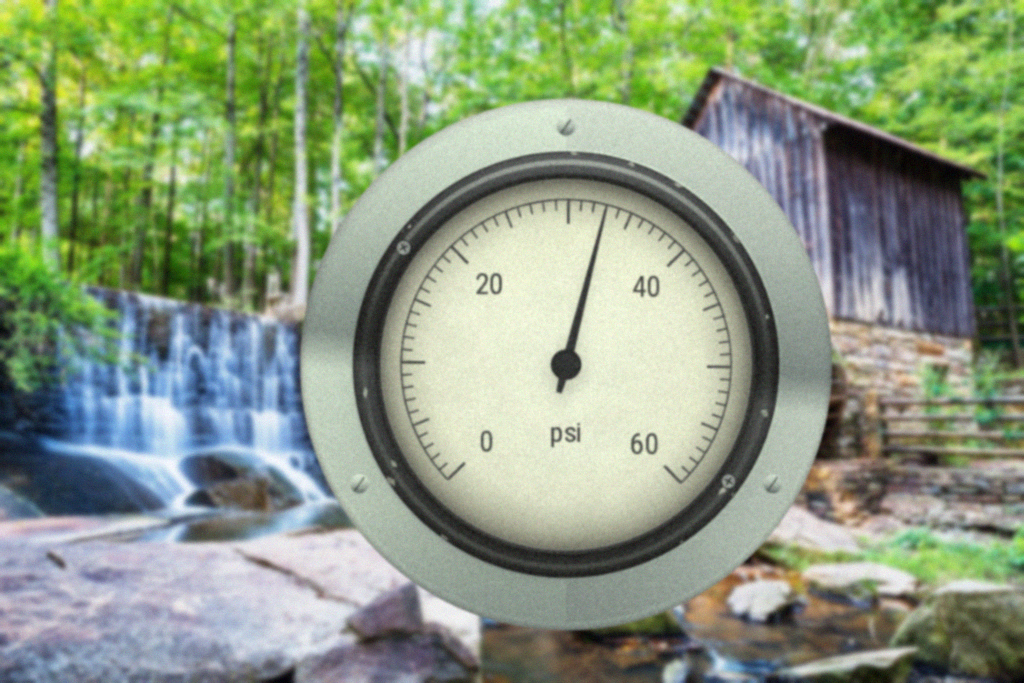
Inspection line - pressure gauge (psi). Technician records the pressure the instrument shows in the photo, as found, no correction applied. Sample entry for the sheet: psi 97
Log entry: psi 33
